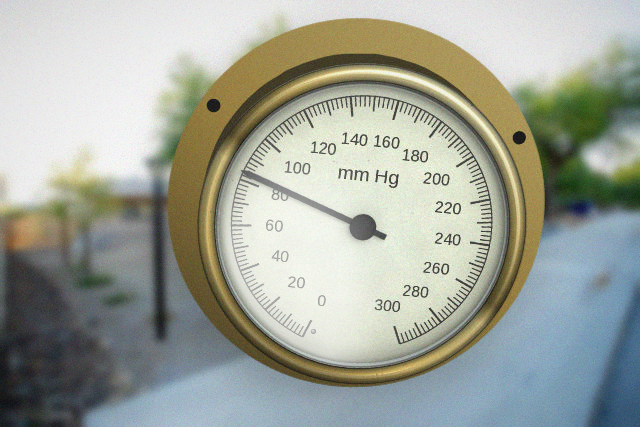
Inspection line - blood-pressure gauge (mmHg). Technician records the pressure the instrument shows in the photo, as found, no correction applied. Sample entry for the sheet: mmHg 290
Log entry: mmHg 84
